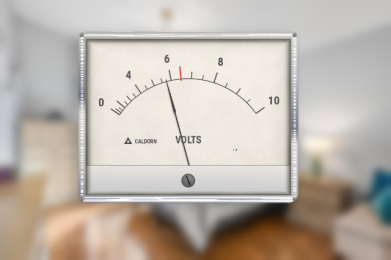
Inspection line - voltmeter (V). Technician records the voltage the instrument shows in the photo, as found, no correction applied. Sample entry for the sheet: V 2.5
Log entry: V 5.75
